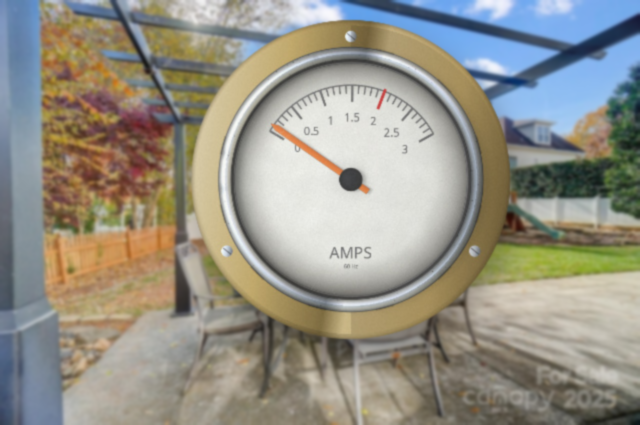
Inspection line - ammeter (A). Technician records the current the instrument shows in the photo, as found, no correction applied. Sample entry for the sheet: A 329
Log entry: A 0.1
